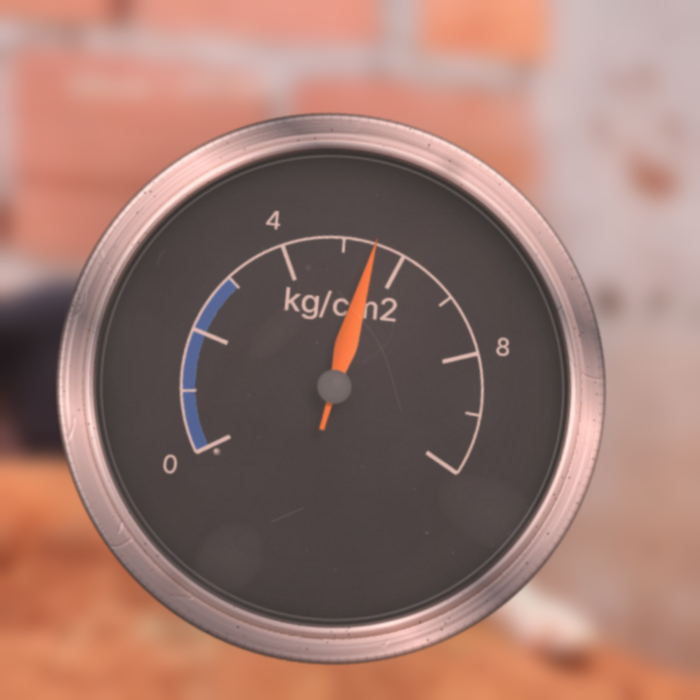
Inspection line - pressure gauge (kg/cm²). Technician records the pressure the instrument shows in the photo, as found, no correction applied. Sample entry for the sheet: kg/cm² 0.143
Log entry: kg/cm² 5.5
